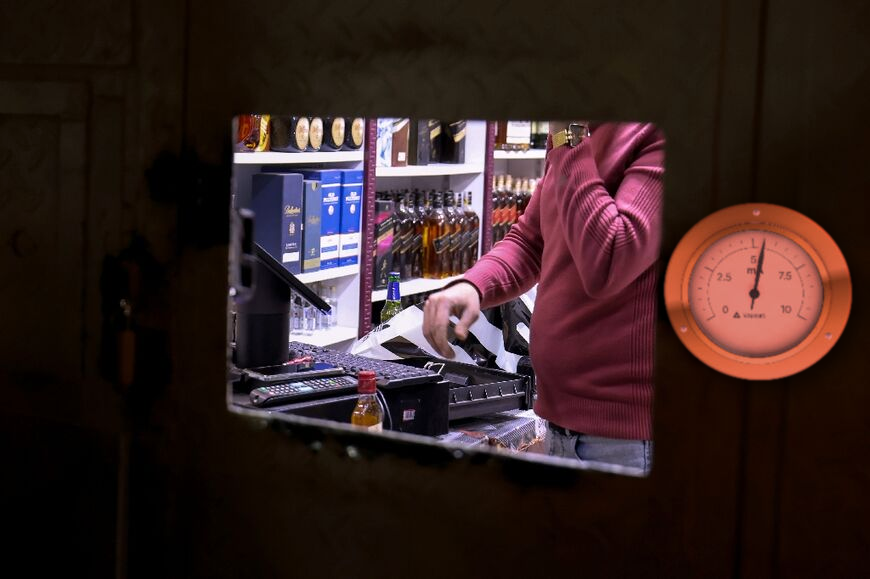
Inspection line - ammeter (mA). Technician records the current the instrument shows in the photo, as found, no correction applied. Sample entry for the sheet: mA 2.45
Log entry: mA 5.5
